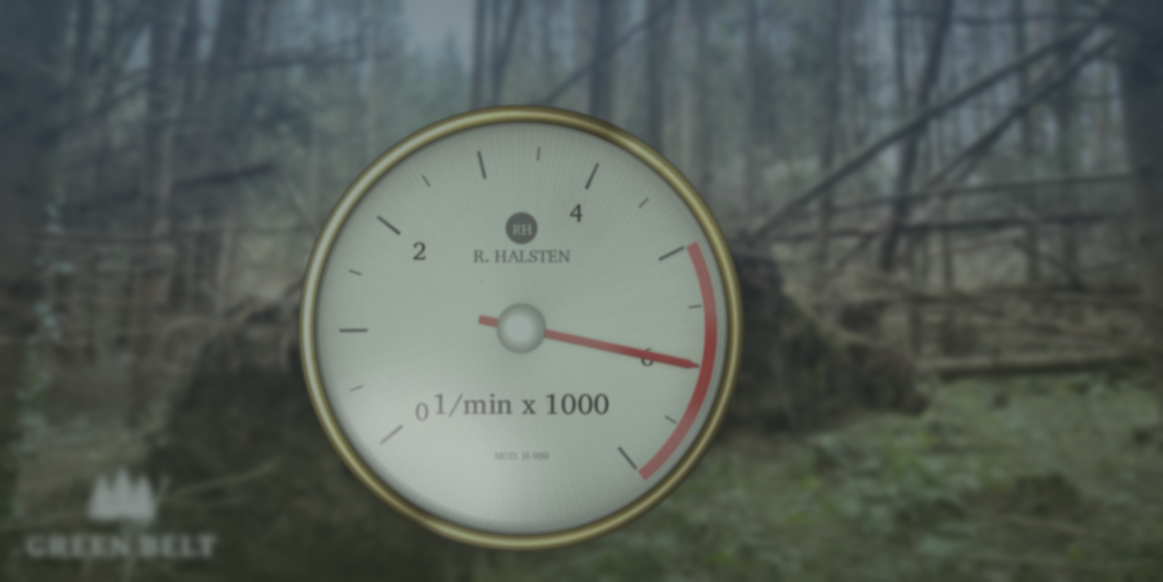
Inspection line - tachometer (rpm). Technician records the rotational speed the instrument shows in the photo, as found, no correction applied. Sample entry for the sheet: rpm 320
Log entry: rpm 6000
